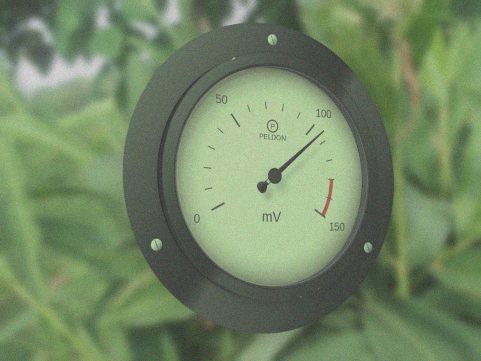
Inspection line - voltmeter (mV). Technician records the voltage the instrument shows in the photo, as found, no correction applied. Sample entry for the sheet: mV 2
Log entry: mV 105
